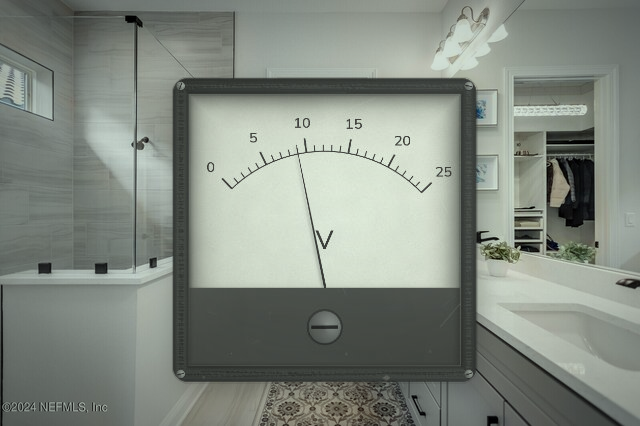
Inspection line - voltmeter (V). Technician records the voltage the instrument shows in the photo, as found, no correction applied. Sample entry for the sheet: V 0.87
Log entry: V 9
